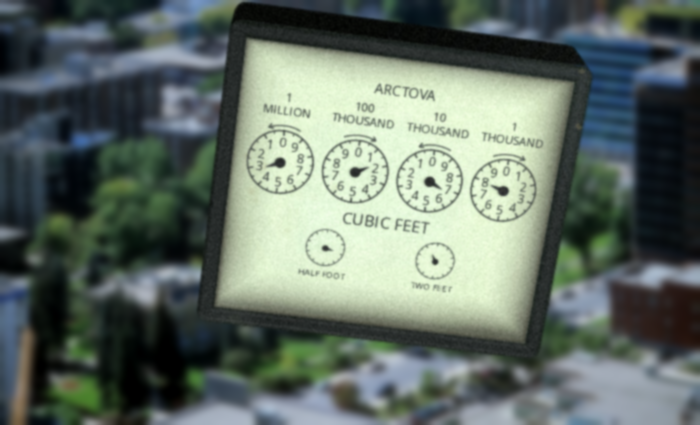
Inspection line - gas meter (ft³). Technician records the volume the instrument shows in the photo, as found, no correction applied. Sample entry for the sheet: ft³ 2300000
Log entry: ft³ 316800
